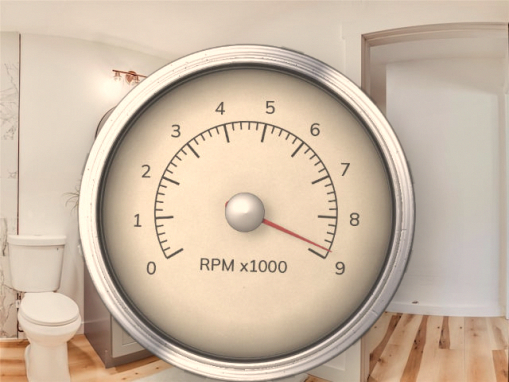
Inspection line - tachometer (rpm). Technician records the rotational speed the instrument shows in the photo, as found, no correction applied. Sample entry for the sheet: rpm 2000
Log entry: rpm 8800
